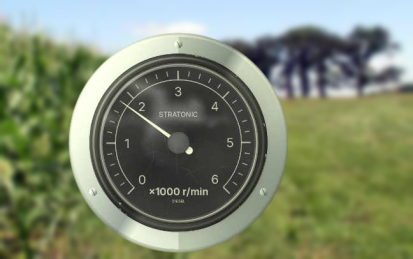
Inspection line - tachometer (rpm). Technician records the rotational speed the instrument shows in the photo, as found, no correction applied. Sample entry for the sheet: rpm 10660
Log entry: rpm 1800
